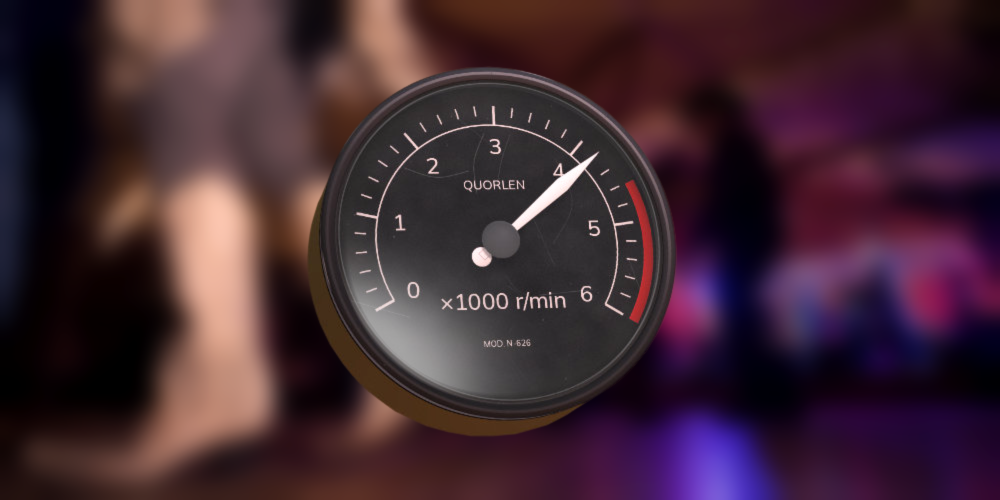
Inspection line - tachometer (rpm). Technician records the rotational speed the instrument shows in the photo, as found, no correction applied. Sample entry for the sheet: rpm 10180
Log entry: rpm 4200
